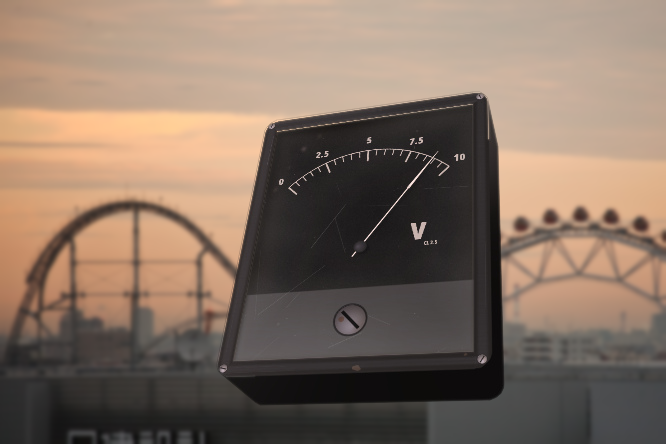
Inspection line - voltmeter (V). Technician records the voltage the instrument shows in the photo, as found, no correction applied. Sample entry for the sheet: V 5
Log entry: V 9
